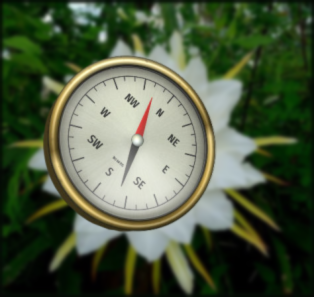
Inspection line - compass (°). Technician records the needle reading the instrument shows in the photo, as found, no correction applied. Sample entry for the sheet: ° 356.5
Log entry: ° 340
